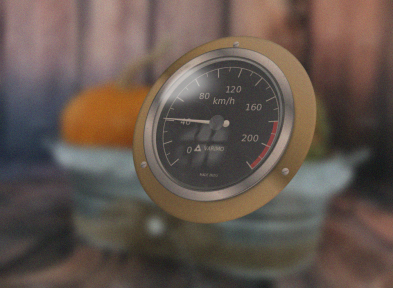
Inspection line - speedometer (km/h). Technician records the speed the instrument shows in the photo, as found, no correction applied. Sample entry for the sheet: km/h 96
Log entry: km/h 40
